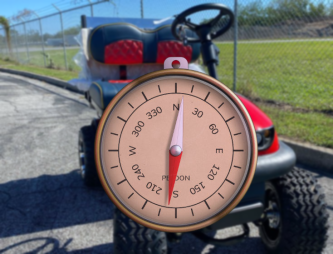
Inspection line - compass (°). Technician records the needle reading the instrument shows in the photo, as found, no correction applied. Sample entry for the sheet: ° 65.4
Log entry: ° 187.5
